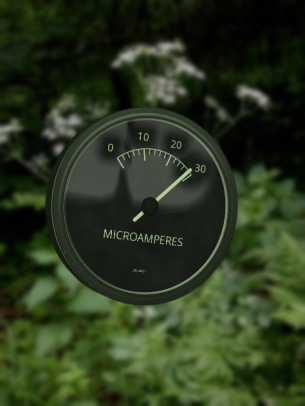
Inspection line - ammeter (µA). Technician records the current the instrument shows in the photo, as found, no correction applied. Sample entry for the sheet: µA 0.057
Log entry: µA 28
